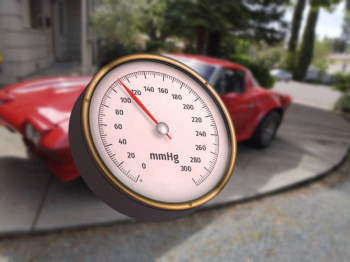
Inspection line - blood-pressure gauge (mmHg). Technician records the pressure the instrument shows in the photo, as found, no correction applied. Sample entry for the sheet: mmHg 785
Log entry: mmHg 110
